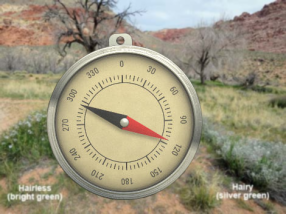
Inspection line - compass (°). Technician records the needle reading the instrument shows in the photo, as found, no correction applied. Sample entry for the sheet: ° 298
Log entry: ° 115
